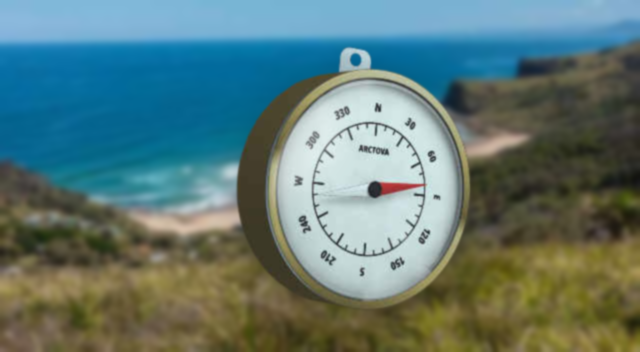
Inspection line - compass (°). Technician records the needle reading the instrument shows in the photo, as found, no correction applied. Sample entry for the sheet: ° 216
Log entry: ° 80
